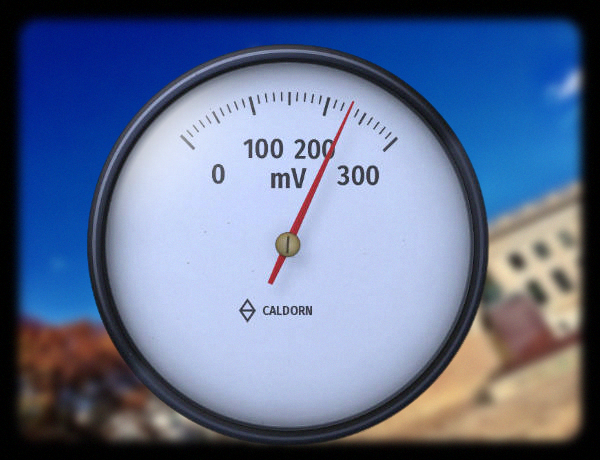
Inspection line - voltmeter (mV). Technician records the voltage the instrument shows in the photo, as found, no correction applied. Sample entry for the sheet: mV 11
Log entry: mV 230
